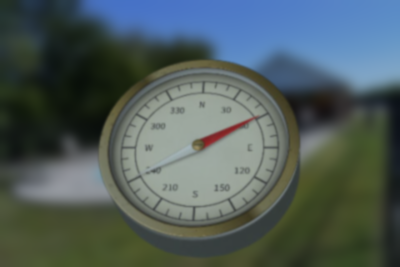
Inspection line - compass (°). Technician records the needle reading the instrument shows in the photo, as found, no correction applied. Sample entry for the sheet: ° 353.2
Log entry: ° 60
